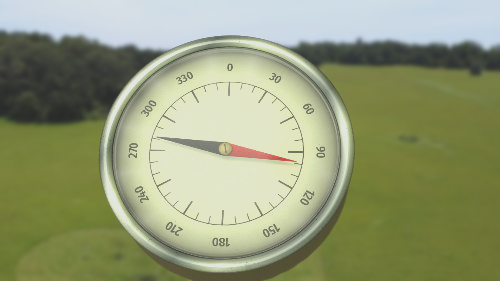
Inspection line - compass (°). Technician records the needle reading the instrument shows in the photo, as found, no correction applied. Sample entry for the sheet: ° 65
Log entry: ° 100
